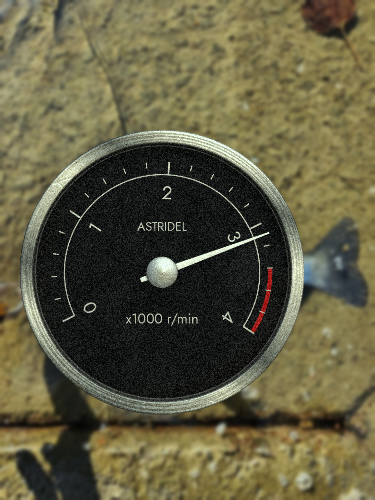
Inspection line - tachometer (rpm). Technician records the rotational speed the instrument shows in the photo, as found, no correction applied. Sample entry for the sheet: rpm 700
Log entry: rpm 3100
